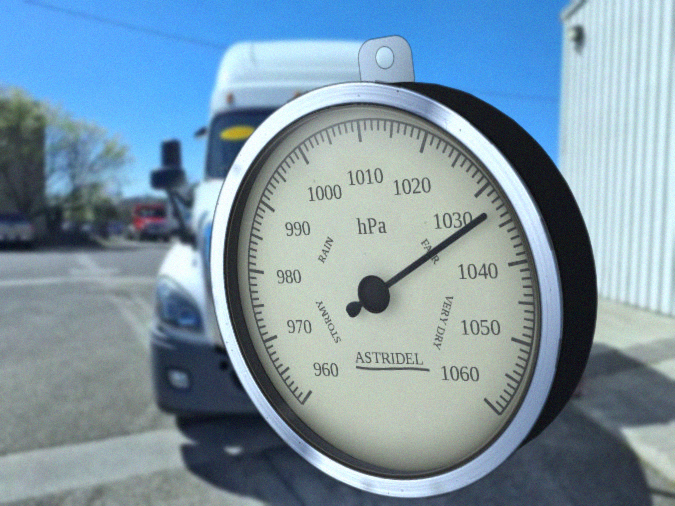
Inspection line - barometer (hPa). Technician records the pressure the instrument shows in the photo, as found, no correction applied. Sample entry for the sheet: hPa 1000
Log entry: hPa 1033
